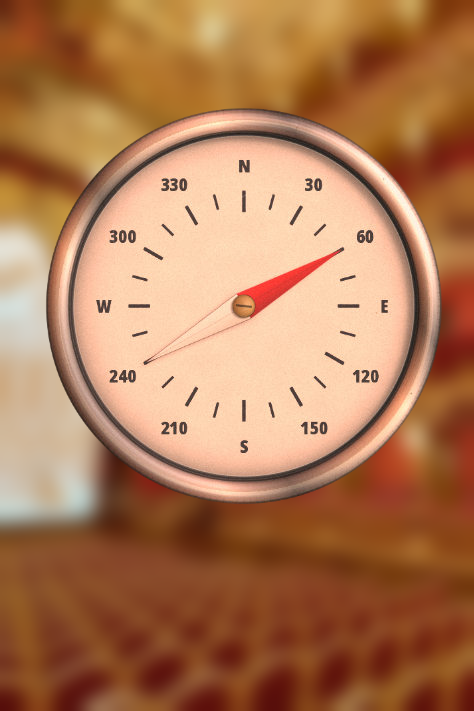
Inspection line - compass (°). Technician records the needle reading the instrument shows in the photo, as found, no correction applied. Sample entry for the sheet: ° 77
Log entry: ° 60
